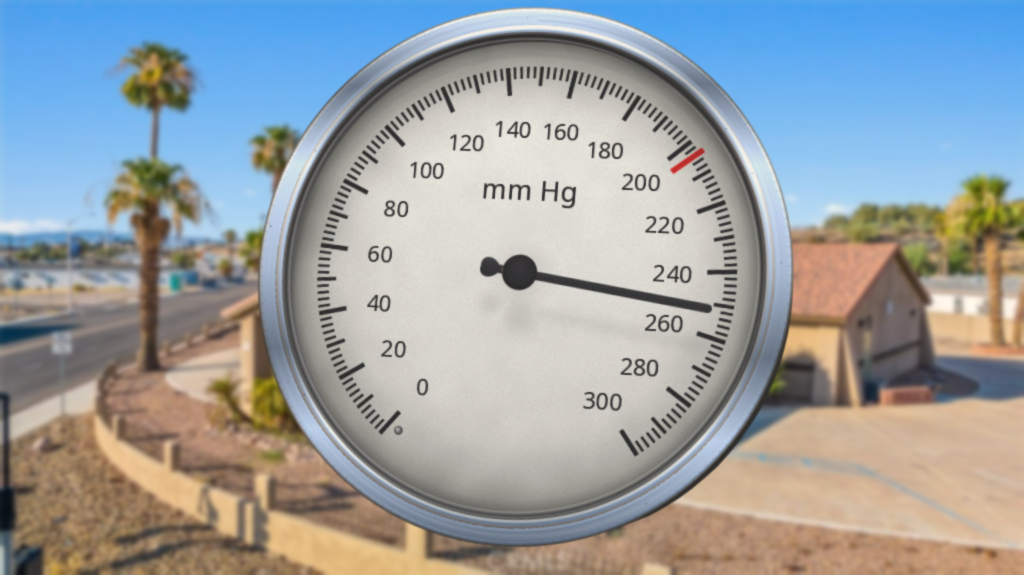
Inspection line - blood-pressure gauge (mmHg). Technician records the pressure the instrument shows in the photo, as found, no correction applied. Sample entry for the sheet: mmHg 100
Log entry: mmHg 252
